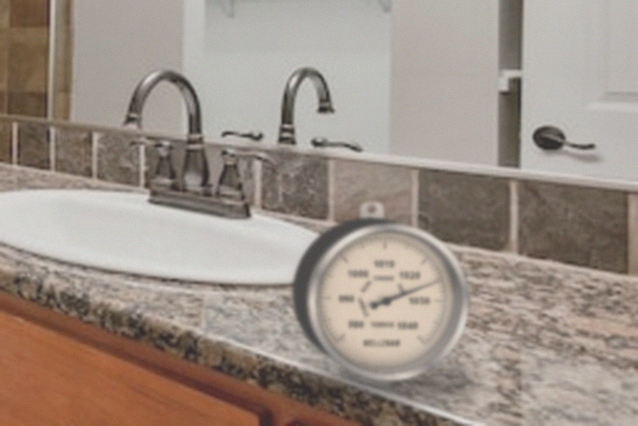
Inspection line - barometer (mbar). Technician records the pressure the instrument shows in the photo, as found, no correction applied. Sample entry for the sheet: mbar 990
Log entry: mbar 1025
